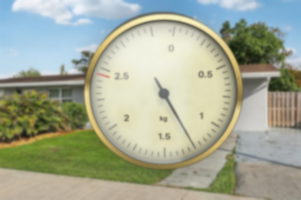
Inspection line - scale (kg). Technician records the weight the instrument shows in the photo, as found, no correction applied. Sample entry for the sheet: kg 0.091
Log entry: kg 1.25
